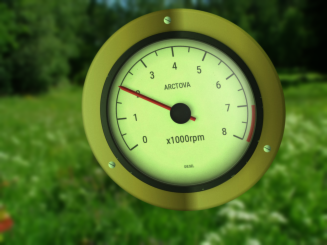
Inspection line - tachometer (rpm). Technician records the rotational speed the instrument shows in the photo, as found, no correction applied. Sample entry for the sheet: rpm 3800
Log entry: rpm 2000
